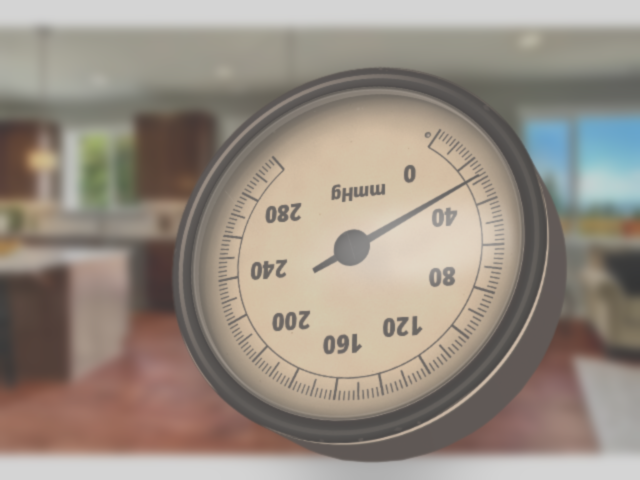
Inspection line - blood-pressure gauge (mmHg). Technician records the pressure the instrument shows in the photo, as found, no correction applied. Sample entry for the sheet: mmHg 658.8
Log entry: mmHg 30
